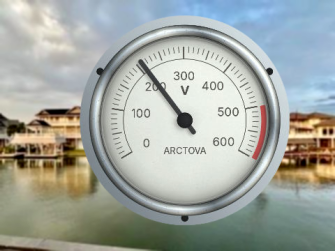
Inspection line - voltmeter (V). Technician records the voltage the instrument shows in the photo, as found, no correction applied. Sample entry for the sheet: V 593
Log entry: V 210
